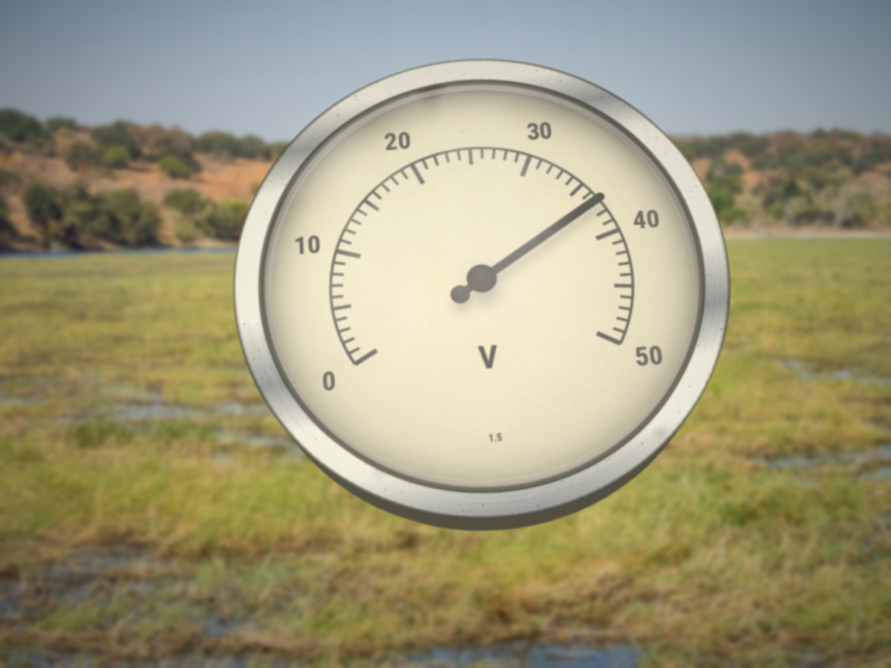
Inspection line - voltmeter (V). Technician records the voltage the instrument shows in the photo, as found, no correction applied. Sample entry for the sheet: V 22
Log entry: V 37
